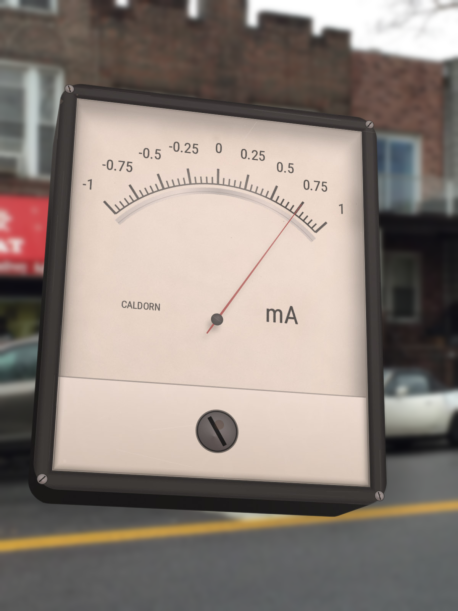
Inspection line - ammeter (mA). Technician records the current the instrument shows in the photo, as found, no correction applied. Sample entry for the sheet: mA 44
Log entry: mA 0.75
